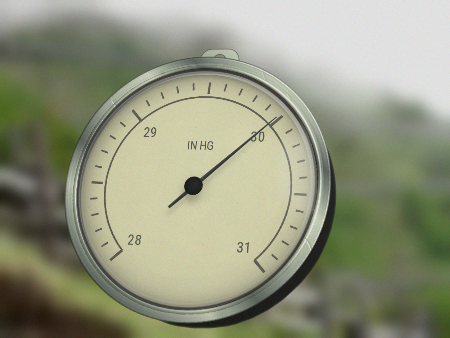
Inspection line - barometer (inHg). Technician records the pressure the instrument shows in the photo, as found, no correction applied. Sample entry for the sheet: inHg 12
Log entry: inHg 30
